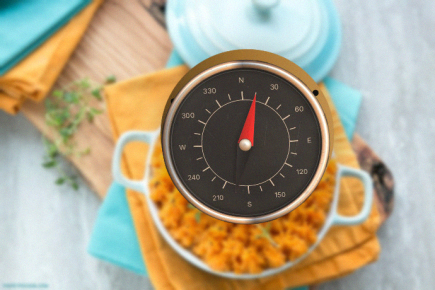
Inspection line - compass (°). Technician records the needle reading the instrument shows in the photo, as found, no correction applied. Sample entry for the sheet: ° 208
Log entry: ° 15
